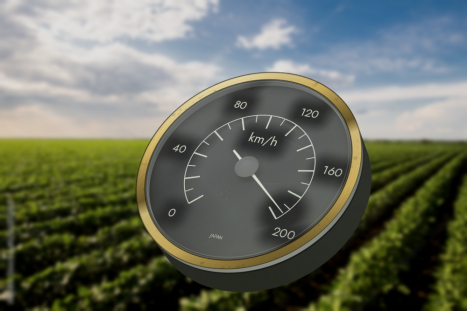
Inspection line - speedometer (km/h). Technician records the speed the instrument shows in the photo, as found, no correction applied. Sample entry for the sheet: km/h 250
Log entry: km/h 195
